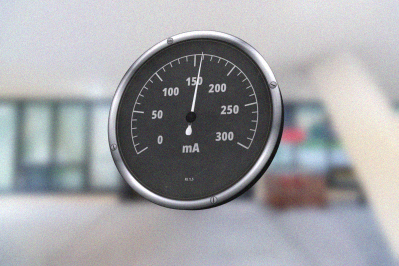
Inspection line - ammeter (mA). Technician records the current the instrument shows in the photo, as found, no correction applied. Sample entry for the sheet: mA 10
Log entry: mA 160
